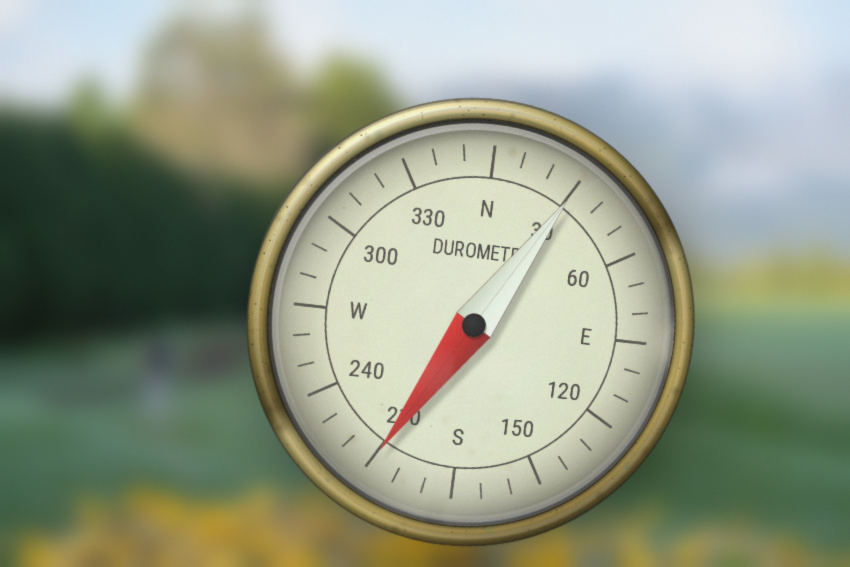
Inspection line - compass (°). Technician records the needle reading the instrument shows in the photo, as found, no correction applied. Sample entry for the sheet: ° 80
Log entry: ° 210
